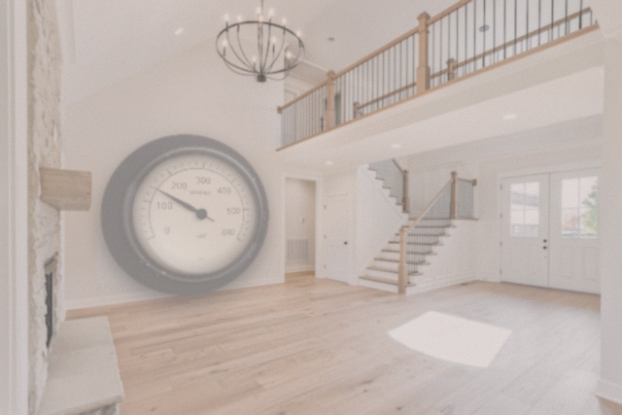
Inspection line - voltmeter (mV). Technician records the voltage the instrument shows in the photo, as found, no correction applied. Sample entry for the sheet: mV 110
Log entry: mV 140
